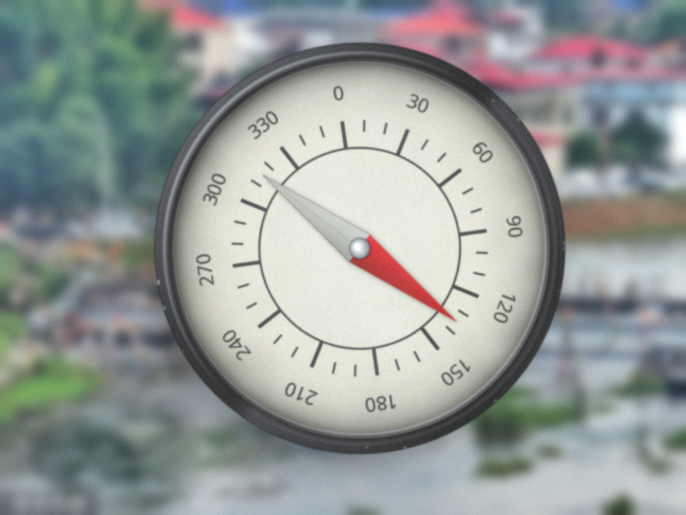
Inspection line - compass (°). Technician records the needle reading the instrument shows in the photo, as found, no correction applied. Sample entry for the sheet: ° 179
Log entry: ° 135
